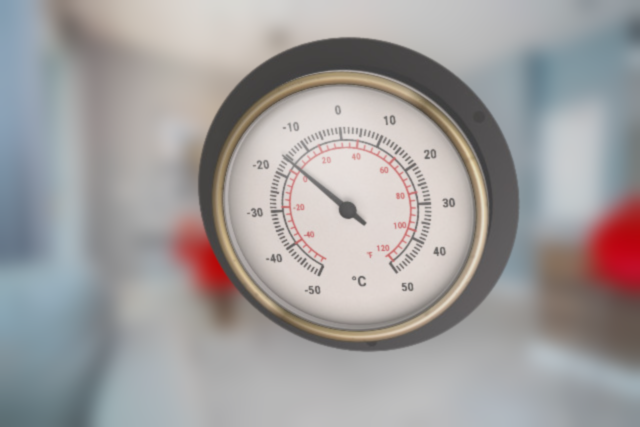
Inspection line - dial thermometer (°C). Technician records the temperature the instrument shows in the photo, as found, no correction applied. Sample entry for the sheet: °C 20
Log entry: °C -15
